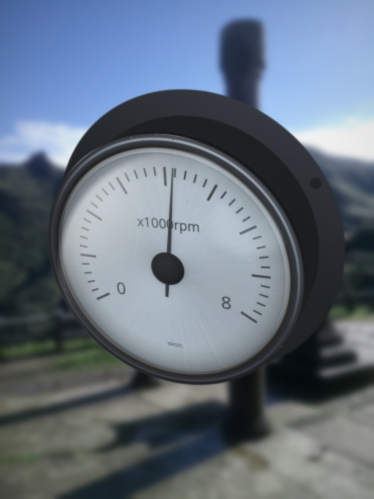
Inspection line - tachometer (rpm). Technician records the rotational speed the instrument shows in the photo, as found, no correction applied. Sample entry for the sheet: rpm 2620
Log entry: rpm 4200
